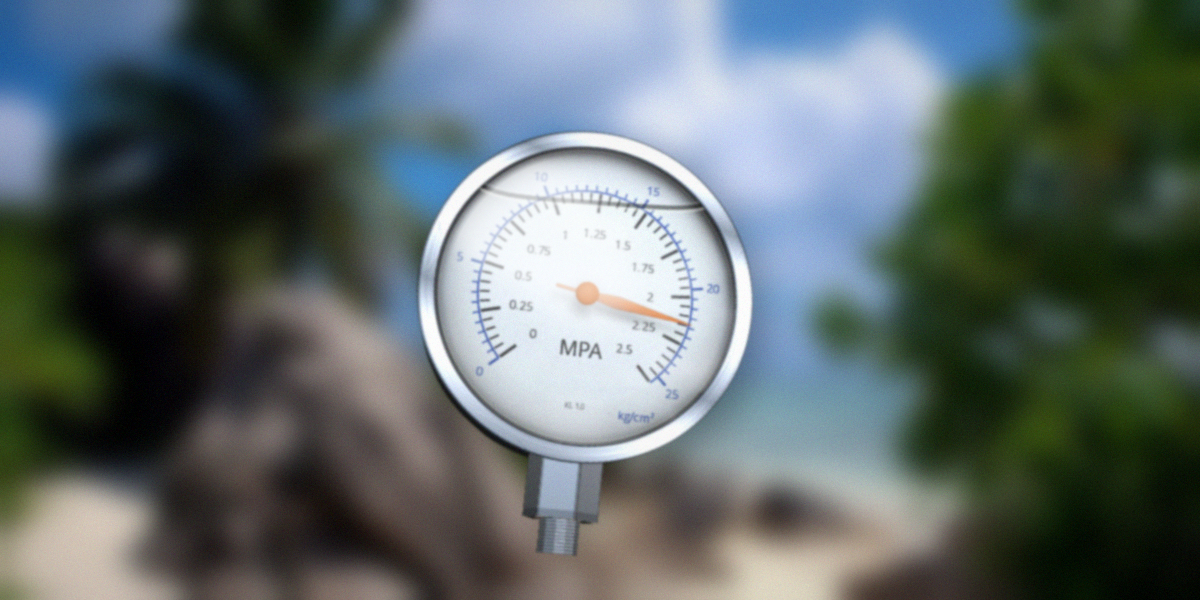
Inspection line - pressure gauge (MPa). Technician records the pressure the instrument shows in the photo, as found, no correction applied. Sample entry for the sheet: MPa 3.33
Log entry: MPa 2.15
